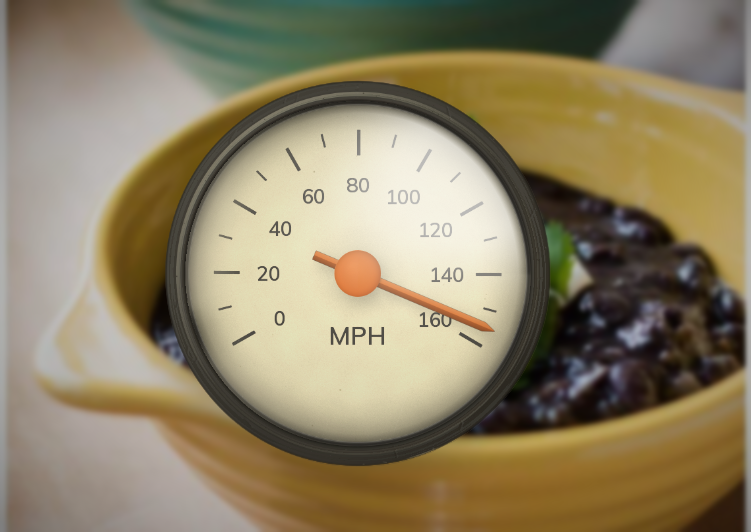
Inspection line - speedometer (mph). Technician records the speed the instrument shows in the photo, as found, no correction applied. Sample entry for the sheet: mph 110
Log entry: mph 155
